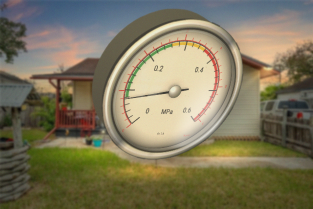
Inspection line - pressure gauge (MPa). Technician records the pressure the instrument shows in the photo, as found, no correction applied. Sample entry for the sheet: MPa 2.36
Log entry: MPa 0.08
